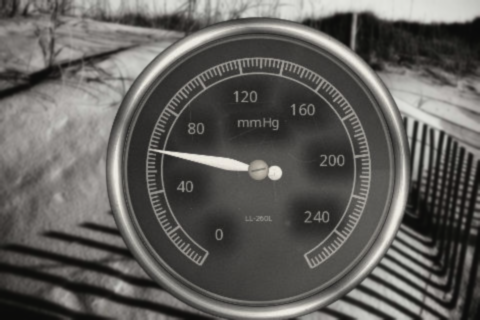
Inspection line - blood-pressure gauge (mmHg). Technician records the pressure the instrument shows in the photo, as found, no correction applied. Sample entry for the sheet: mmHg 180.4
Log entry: mmHg 60
